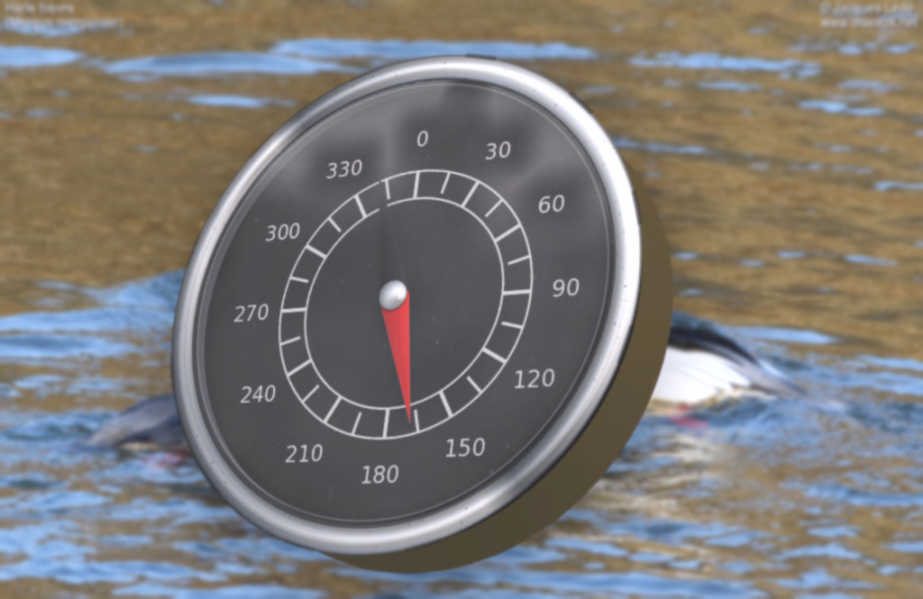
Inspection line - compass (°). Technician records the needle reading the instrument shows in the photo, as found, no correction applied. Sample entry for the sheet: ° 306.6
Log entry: ° 165
